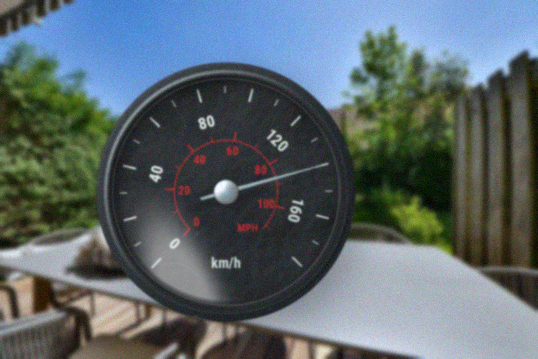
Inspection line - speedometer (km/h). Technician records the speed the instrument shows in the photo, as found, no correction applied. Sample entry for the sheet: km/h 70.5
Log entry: km/h 140
